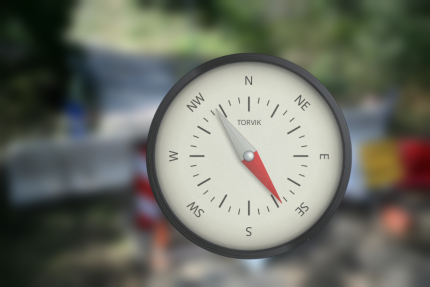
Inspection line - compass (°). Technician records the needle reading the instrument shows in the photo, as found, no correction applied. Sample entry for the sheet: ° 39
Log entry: ° 145
